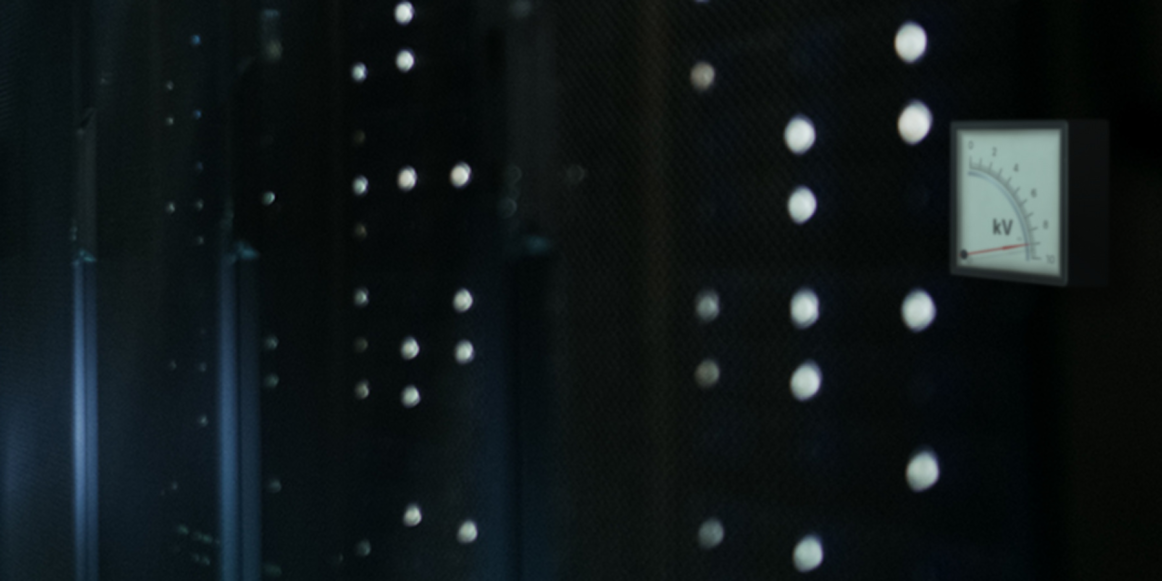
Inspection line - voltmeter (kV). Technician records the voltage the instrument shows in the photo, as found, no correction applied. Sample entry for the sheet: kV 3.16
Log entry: kV 9
